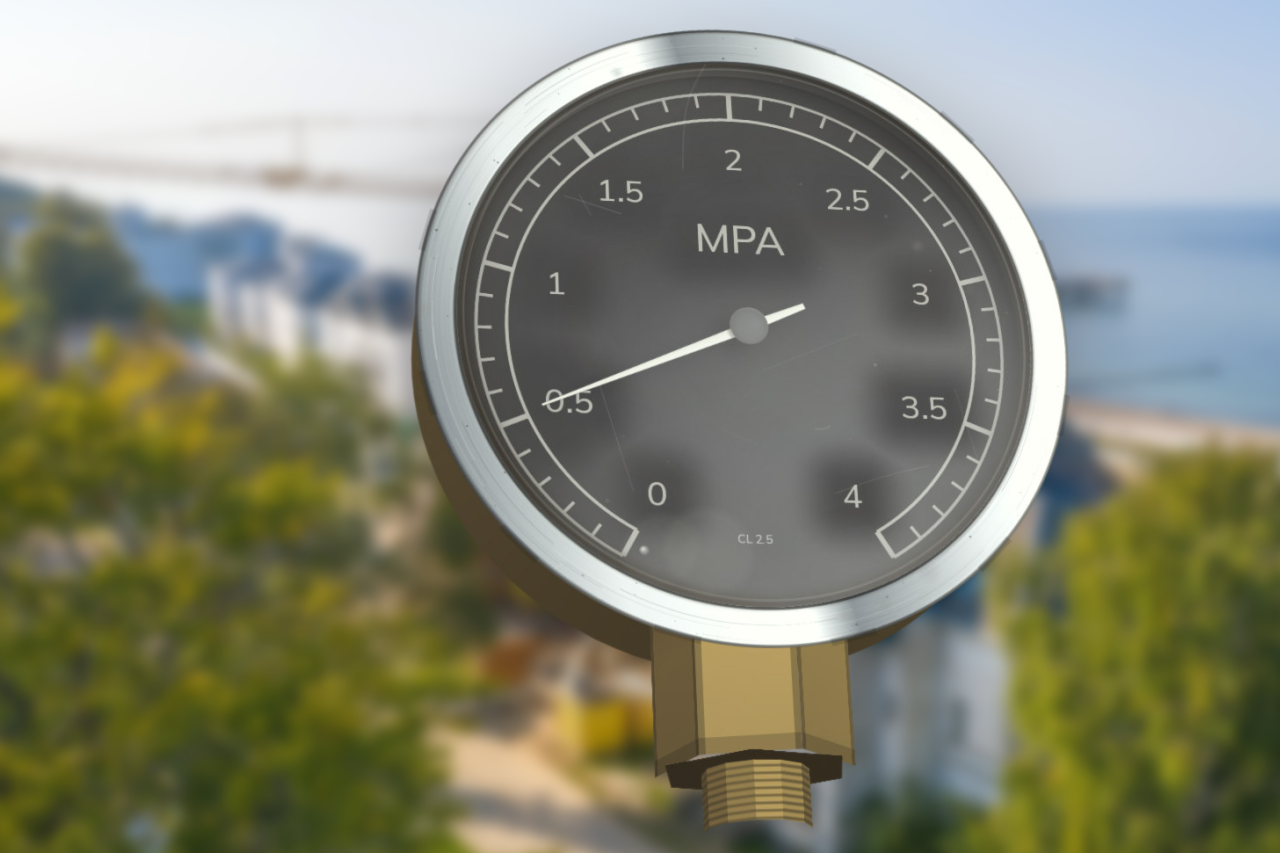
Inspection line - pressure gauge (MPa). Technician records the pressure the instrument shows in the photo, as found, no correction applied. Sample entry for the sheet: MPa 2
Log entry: MPa 0.5
